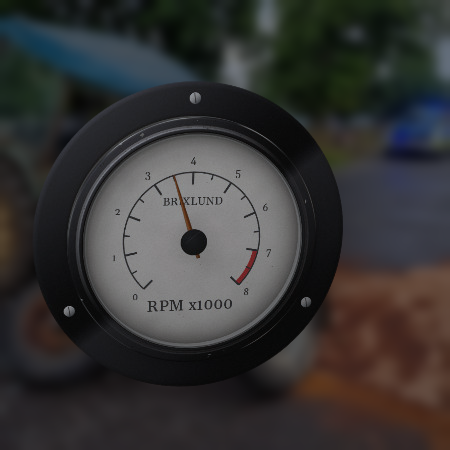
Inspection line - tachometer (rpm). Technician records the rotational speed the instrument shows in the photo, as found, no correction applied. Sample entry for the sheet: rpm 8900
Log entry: rpm 3500
